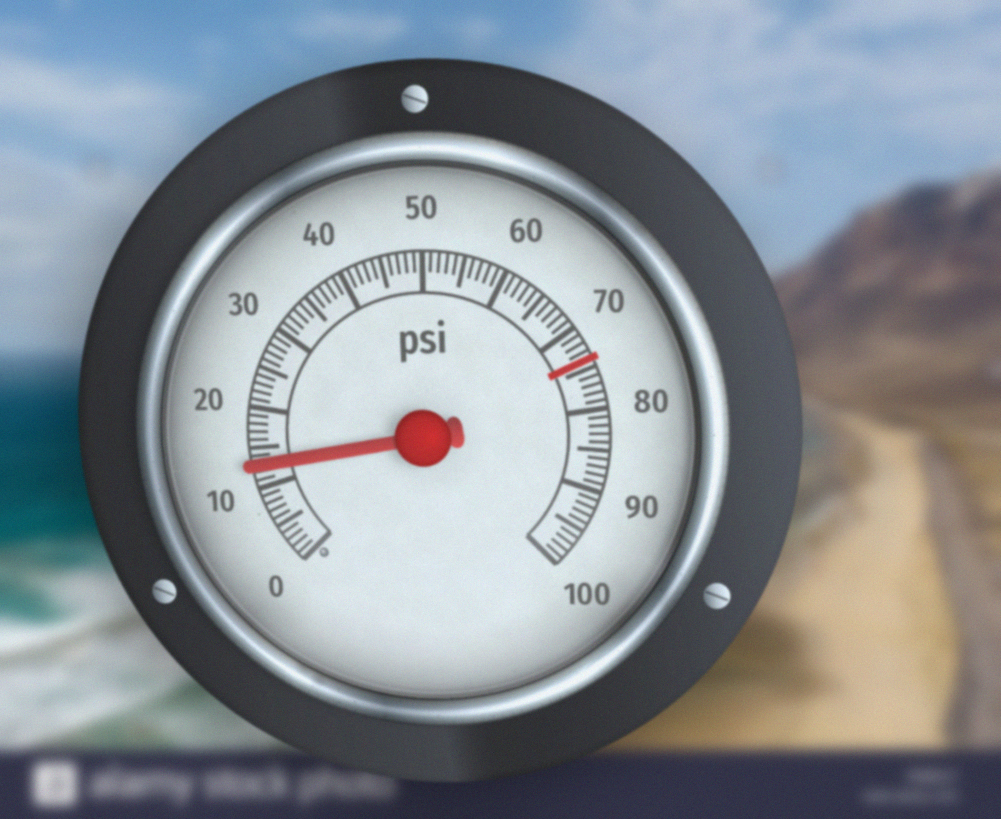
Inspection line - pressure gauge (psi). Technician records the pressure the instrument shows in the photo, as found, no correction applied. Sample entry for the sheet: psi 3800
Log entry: psi 13
